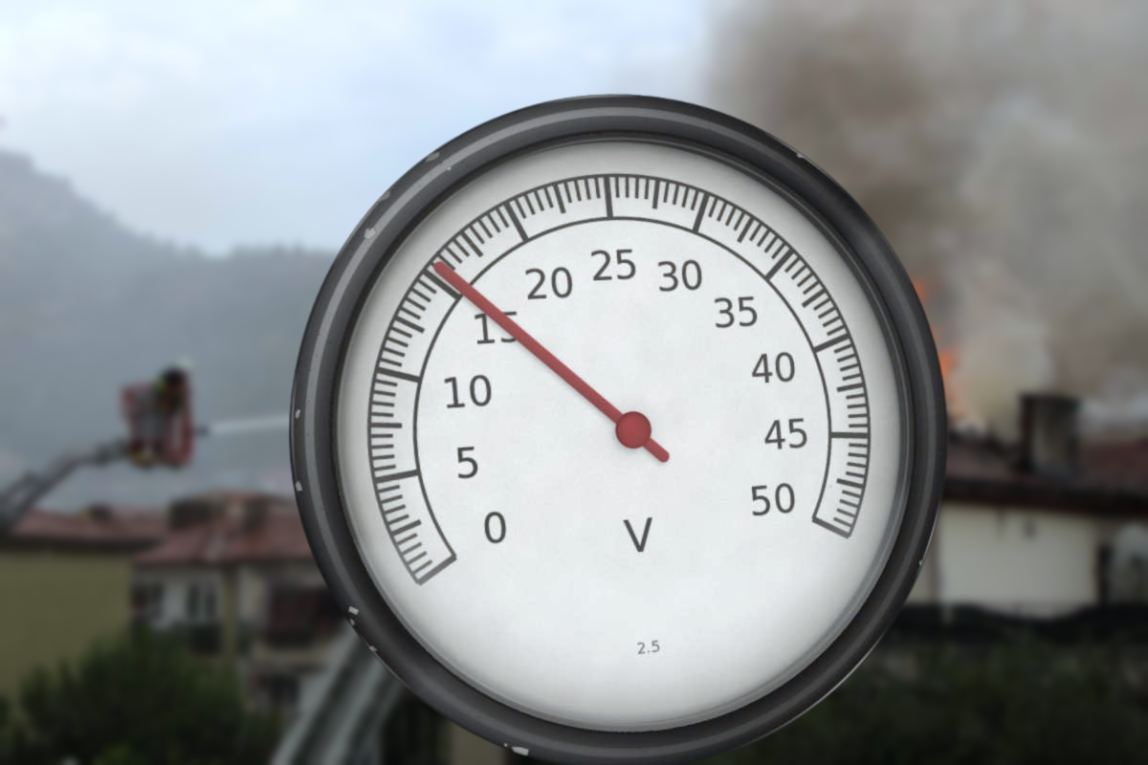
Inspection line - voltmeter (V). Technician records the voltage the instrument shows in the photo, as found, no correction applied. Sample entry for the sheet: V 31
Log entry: V 15.5
